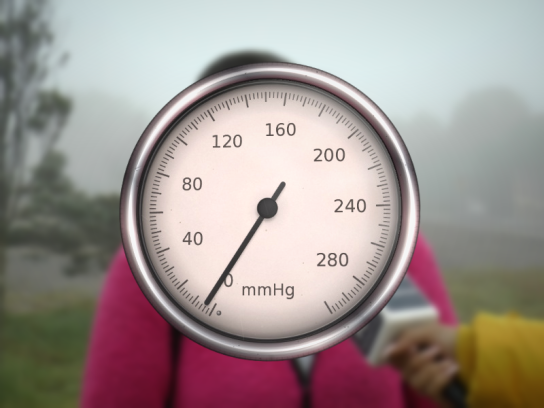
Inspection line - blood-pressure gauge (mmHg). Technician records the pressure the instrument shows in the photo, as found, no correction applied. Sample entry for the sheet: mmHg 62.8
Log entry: mmHg 4
